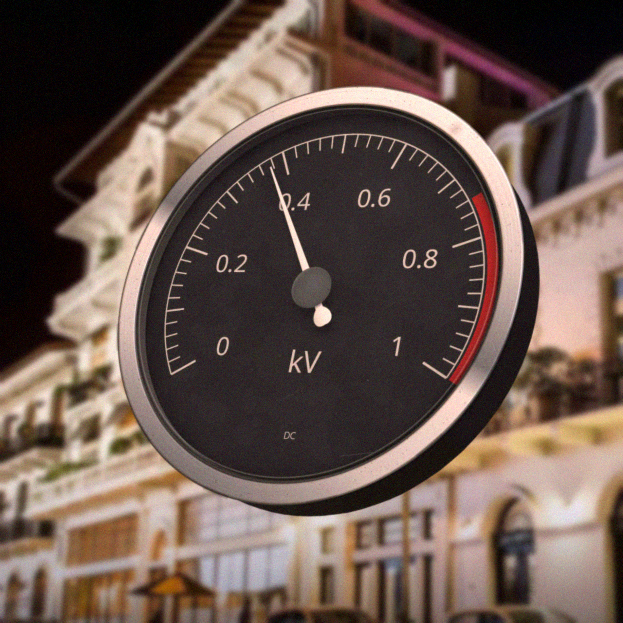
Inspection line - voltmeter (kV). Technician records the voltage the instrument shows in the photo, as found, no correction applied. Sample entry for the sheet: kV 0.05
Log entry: kV 0.38
